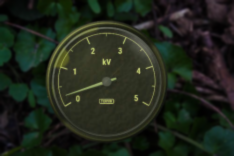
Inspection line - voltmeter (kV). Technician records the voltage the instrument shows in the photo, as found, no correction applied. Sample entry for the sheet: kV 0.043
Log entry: kV 0.25
